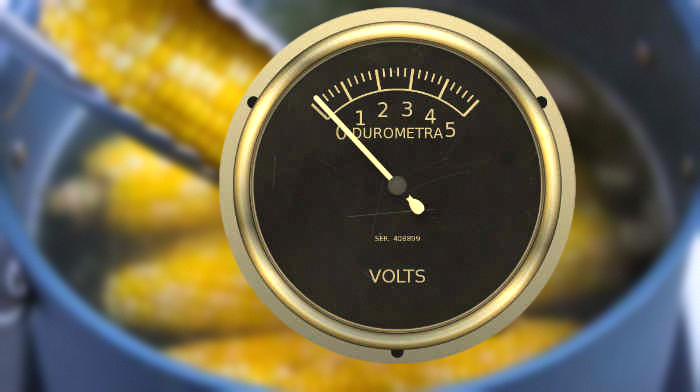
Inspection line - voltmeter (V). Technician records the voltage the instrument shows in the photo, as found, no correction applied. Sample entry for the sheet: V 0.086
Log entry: V 0.2
